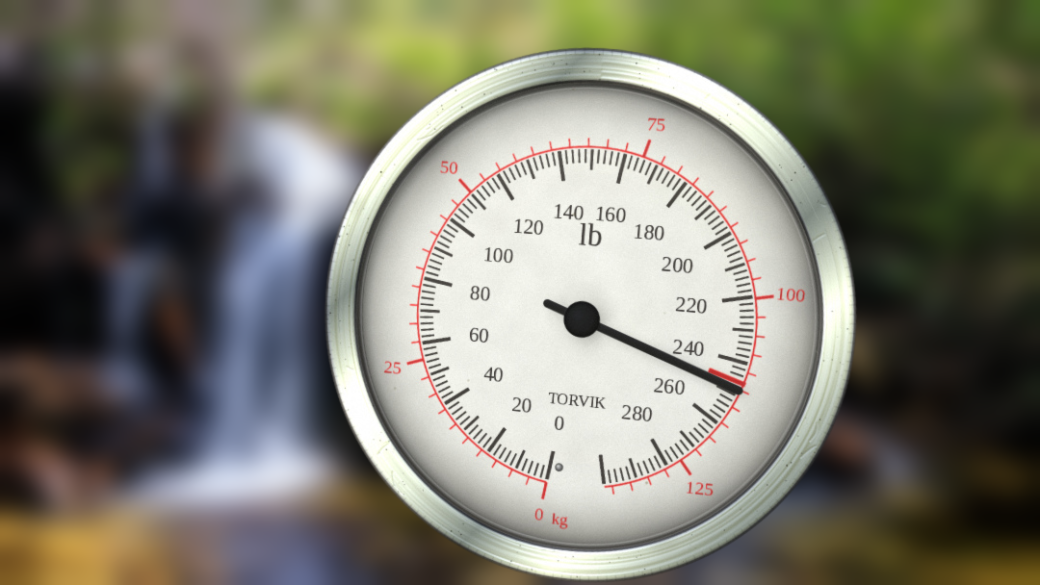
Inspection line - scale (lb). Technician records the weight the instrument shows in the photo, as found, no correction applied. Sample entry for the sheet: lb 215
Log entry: lb 248
